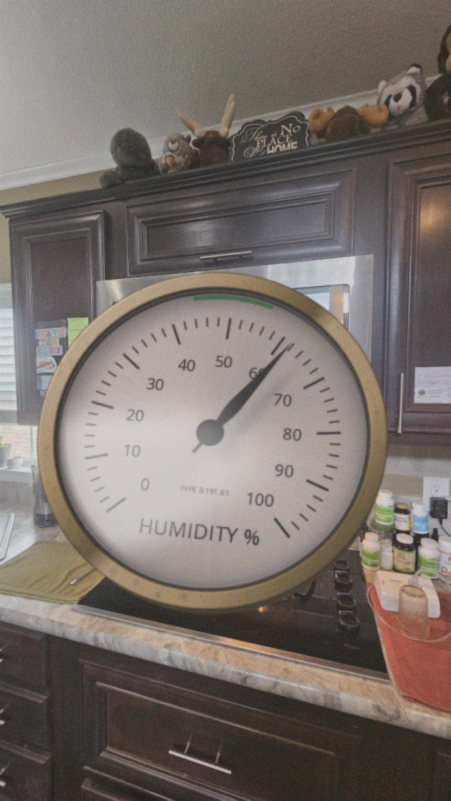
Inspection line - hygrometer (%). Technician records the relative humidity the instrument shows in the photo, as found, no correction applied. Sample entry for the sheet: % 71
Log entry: % 62
